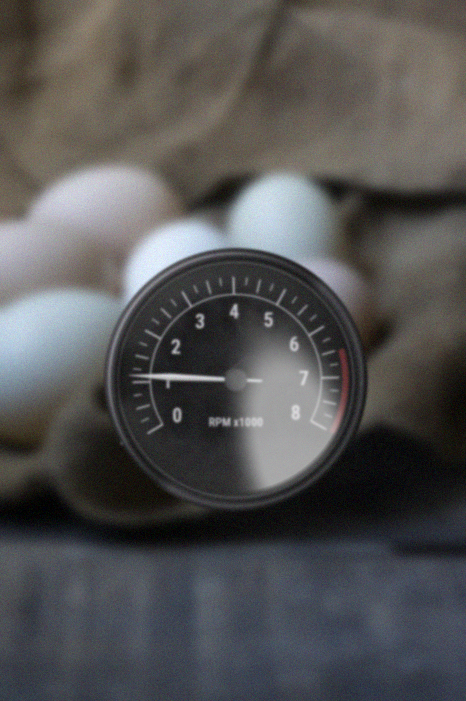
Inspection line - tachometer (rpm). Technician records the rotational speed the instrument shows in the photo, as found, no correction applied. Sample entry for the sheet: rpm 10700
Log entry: rpm 1125
